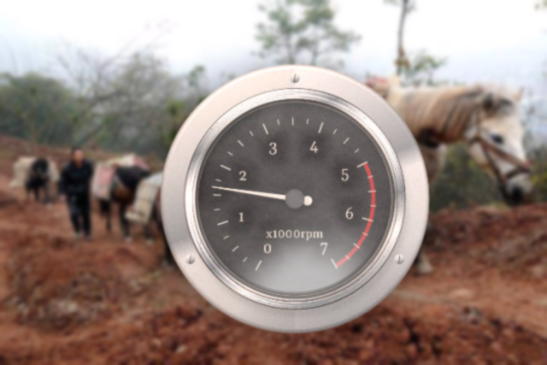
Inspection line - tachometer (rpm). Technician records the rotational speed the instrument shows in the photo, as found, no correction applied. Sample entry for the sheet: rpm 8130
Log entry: rpm 1625
